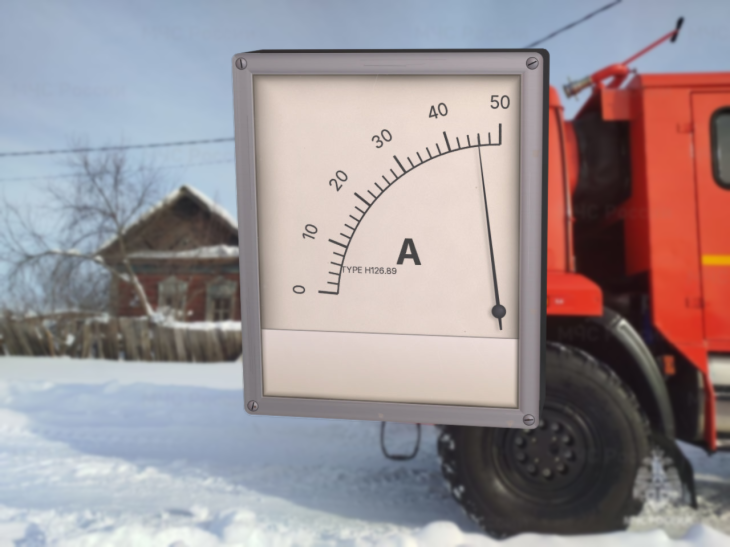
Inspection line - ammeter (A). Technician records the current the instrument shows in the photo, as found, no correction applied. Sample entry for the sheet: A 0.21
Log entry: A 46
